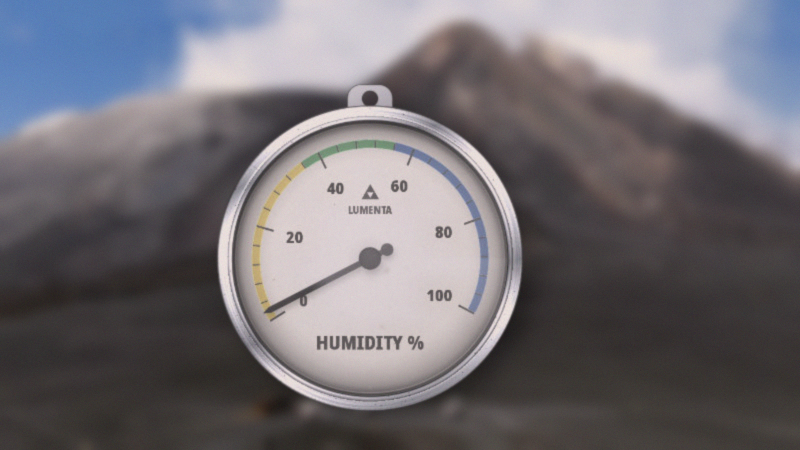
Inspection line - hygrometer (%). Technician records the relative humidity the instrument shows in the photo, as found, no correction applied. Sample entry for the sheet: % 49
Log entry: % 2
